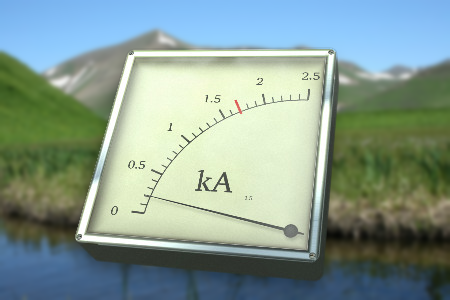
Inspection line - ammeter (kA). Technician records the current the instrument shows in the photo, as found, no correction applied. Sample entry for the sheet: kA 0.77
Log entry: kA 0.2
